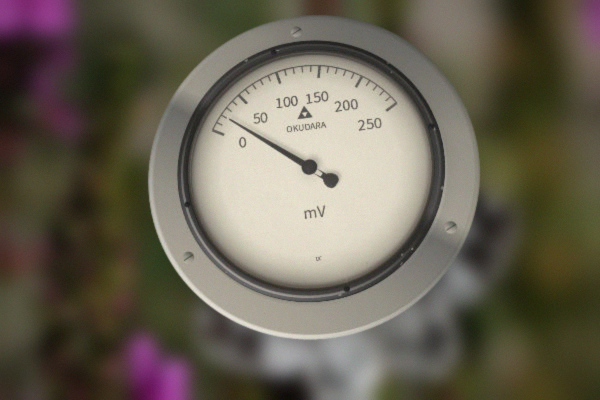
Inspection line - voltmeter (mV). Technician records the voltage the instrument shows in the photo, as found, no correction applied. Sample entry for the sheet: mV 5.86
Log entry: mV 20
